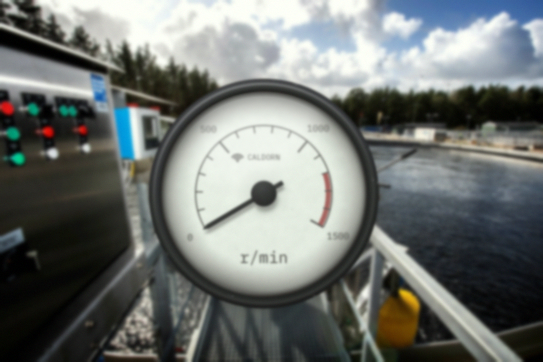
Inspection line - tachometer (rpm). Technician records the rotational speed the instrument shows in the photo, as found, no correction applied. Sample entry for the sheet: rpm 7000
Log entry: rpm 0
